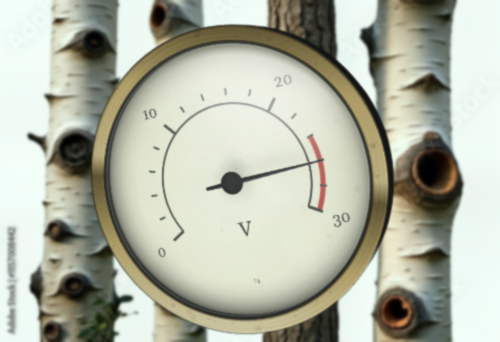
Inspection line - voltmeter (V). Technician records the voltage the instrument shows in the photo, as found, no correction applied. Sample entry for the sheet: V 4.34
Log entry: V 26
